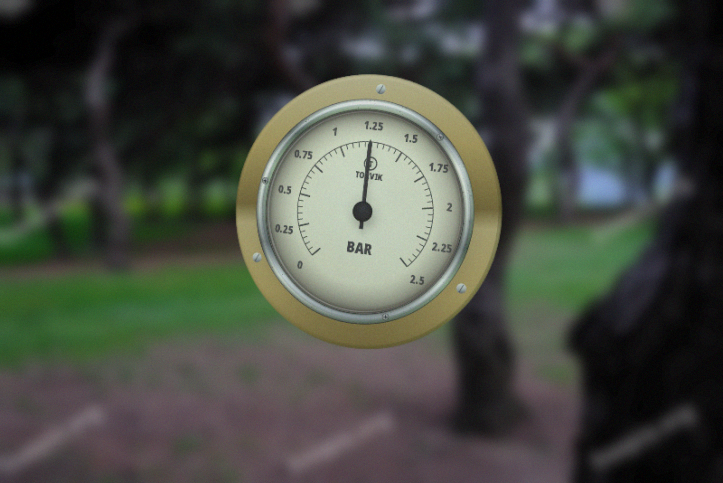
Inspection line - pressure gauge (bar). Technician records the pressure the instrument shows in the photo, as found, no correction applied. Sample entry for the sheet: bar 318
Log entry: bar 1.25
